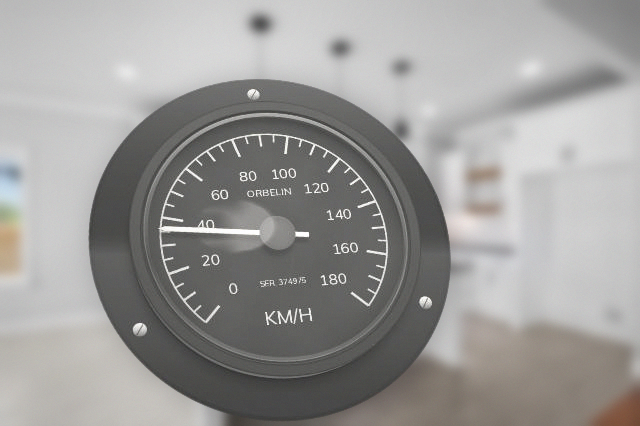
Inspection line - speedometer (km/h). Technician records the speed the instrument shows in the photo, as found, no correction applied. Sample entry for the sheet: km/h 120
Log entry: km/h 35
